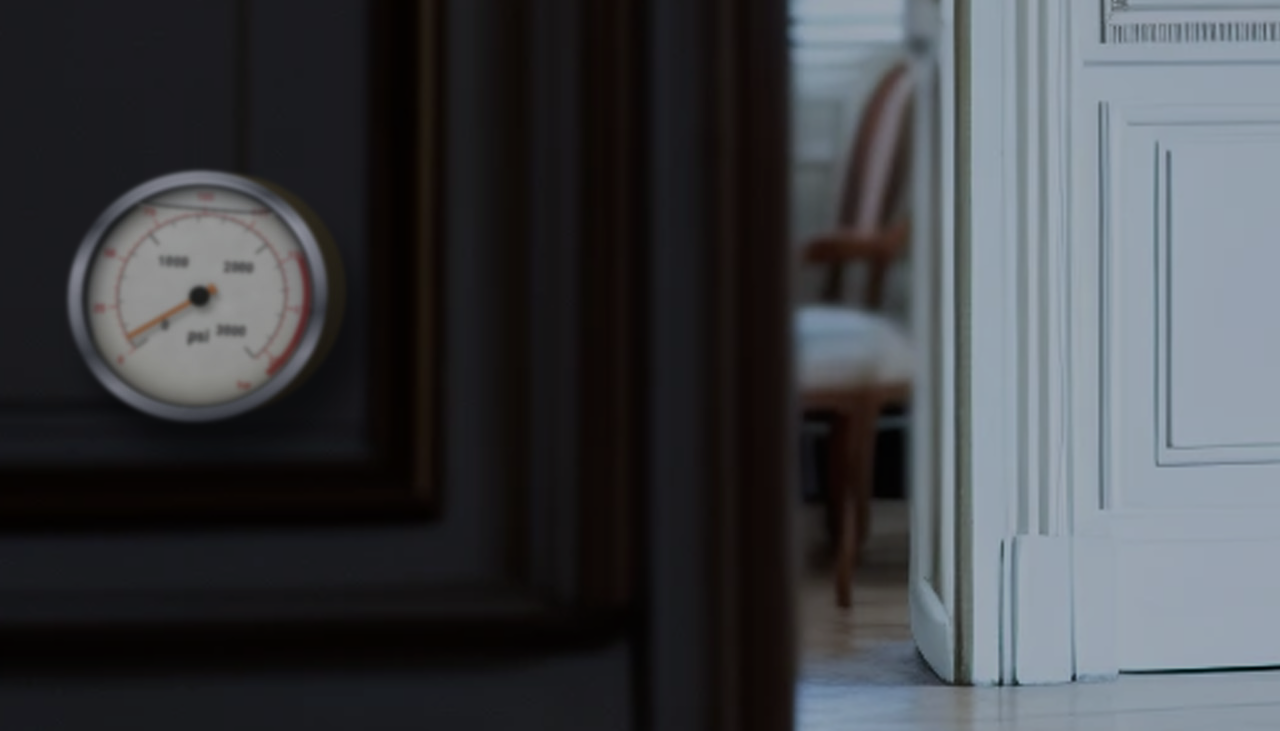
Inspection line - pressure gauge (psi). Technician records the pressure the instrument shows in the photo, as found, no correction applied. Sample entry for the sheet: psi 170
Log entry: psi 100
